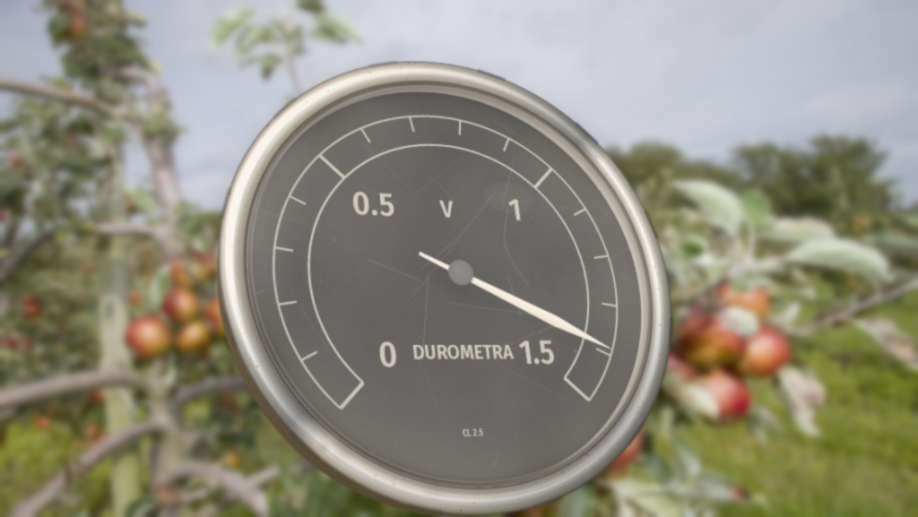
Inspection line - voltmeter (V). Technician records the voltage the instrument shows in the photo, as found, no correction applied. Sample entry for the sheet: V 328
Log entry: V 1.4
